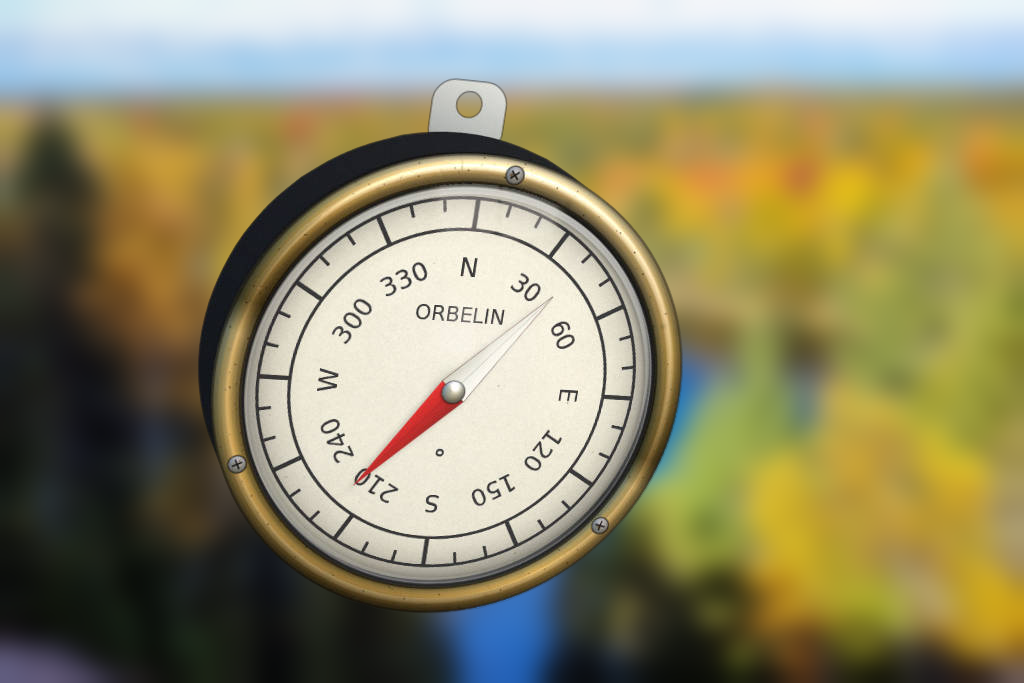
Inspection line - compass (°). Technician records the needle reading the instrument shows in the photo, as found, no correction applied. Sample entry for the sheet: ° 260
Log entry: ° 220
